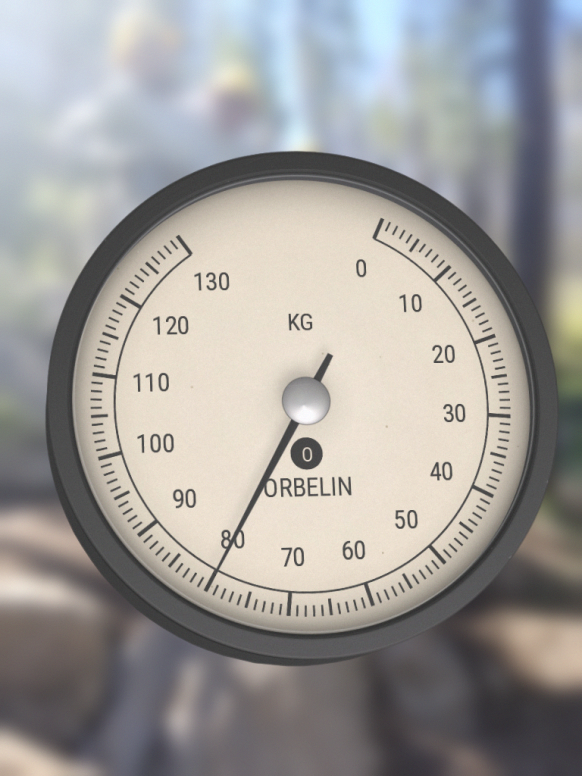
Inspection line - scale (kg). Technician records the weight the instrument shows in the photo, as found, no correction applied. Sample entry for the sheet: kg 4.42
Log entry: kg 80
